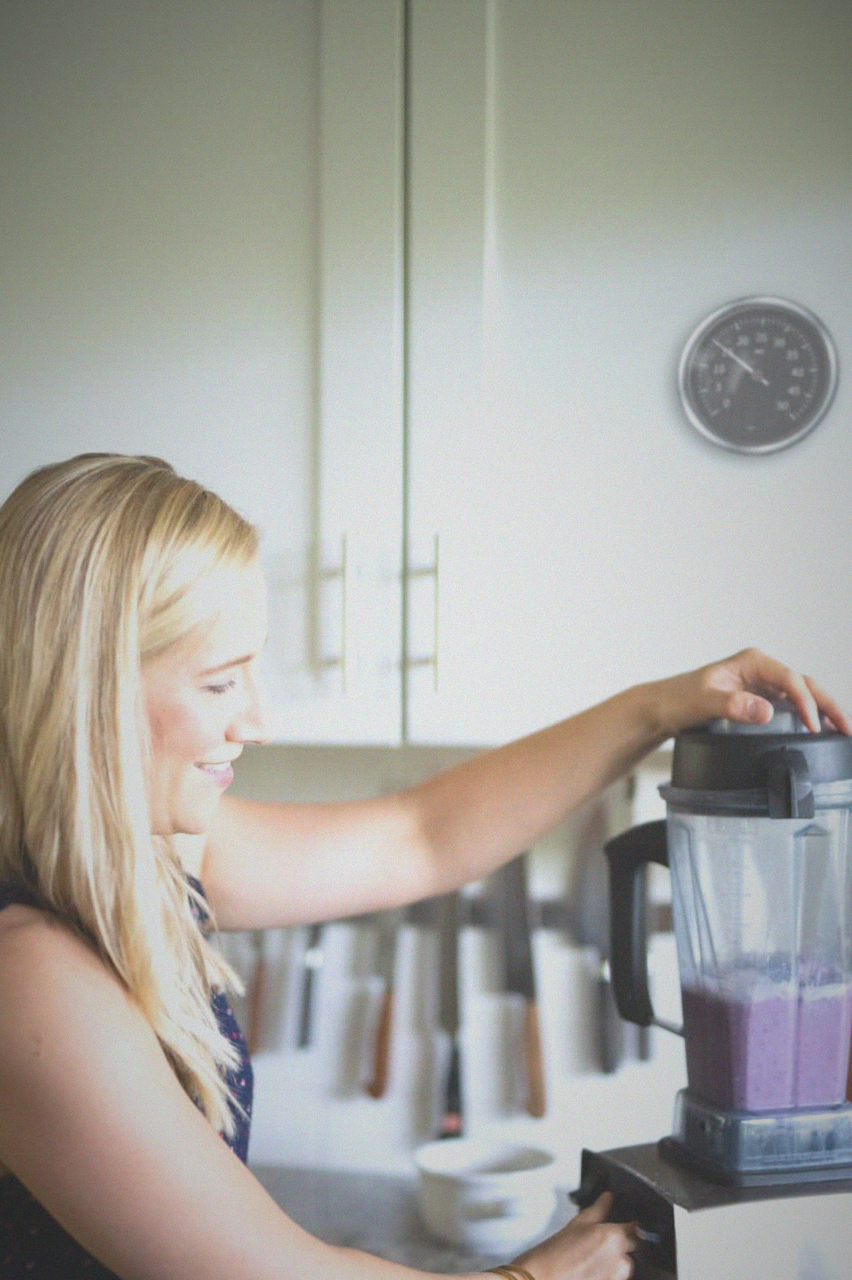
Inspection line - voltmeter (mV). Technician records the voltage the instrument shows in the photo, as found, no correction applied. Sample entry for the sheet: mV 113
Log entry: mV 15
